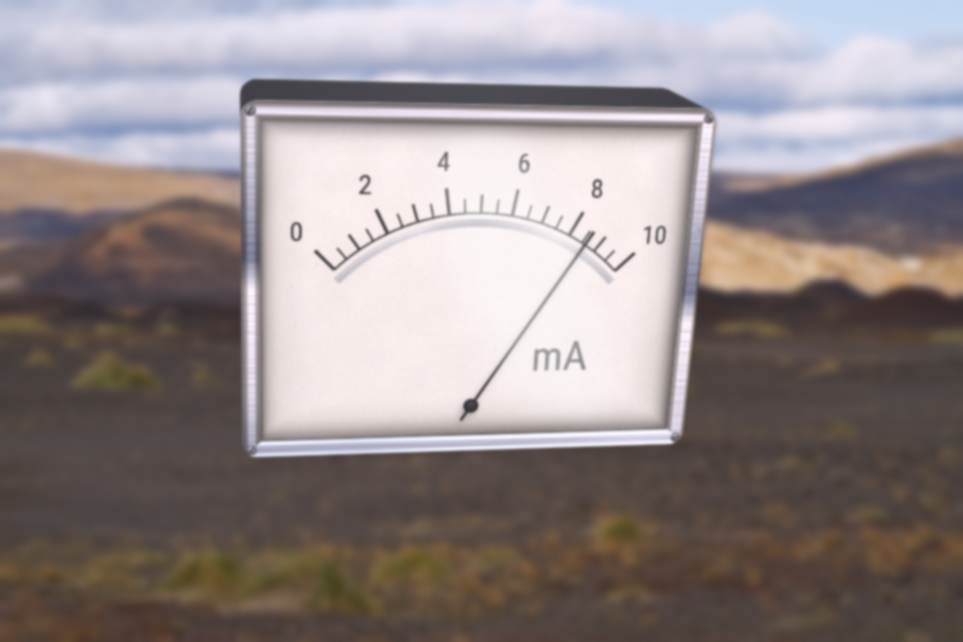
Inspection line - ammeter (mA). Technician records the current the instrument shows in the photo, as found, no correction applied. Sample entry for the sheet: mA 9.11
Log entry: mA 8.5
